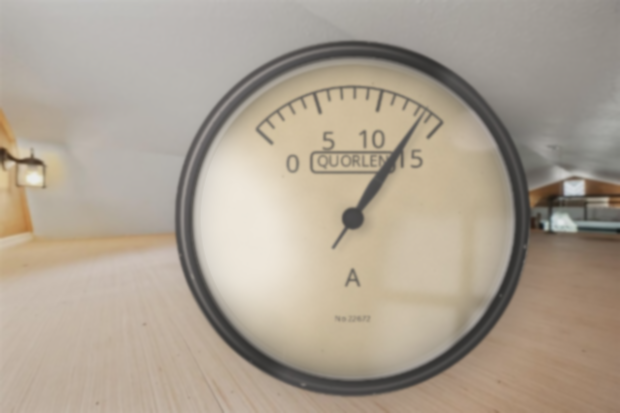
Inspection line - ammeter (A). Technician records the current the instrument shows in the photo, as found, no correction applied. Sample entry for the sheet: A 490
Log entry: A 13.5
